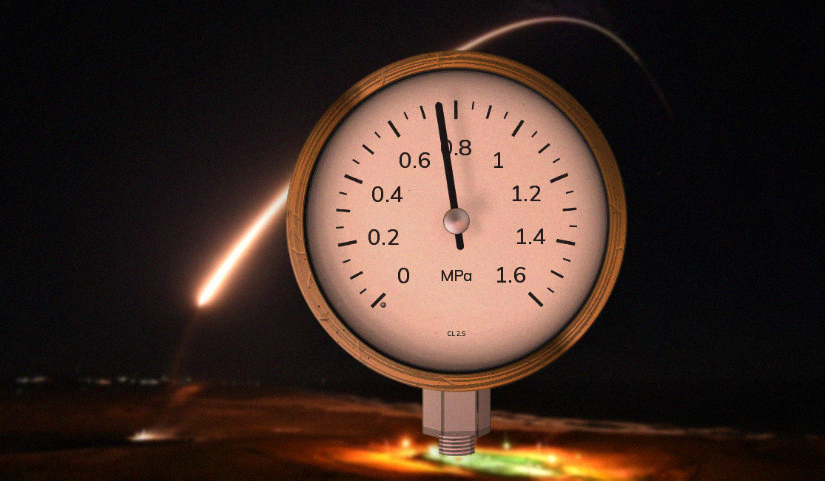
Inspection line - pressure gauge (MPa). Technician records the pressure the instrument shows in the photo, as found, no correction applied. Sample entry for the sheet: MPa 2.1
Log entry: MPa 0.75
